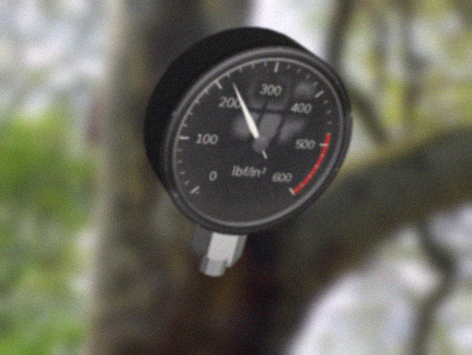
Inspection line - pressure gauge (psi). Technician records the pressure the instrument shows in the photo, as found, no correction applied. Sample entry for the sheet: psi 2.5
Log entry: psi 220
